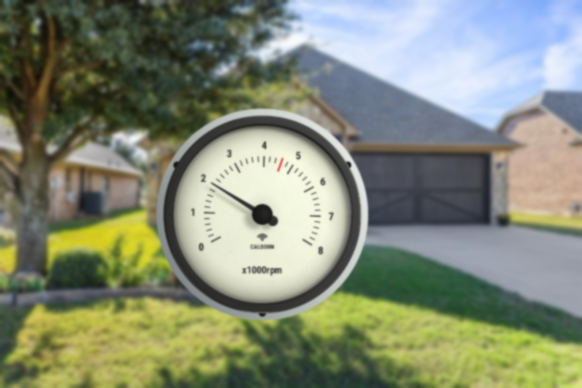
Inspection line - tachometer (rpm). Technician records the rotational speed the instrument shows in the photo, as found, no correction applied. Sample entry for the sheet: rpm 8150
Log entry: rpm 2000
